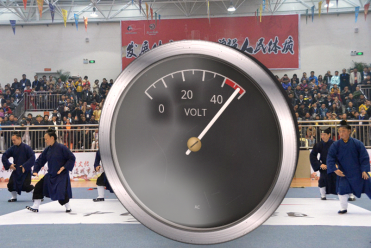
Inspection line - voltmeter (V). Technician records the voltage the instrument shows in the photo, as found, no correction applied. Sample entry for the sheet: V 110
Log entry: V 47.5
